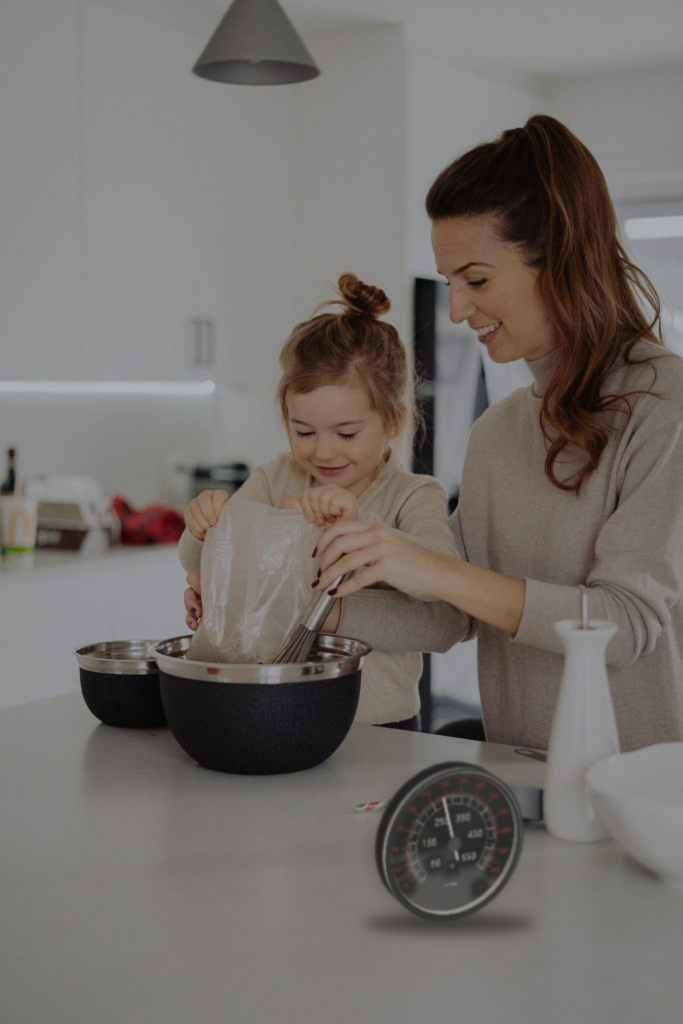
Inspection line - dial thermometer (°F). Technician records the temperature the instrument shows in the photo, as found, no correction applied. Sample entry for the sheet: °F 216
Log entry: °F 275
